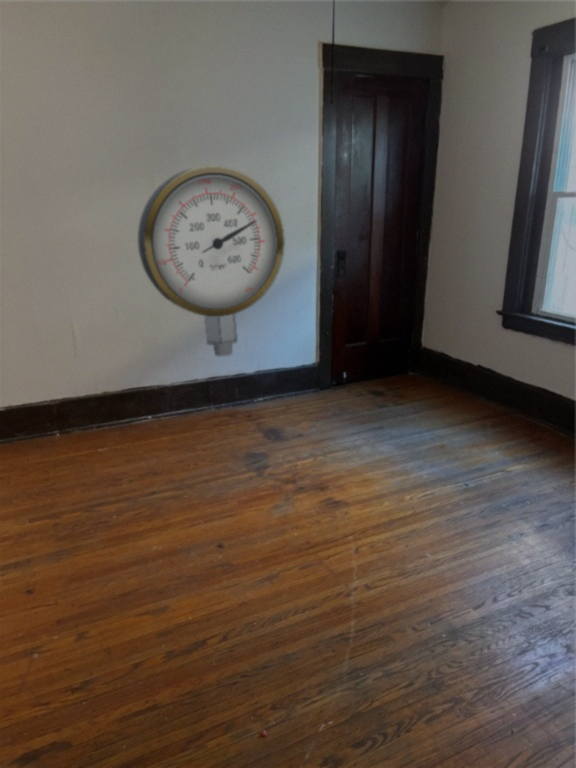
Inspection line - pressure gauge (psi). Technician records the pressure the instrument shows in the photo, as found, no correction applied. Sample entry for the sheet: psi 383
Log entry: psi 450
